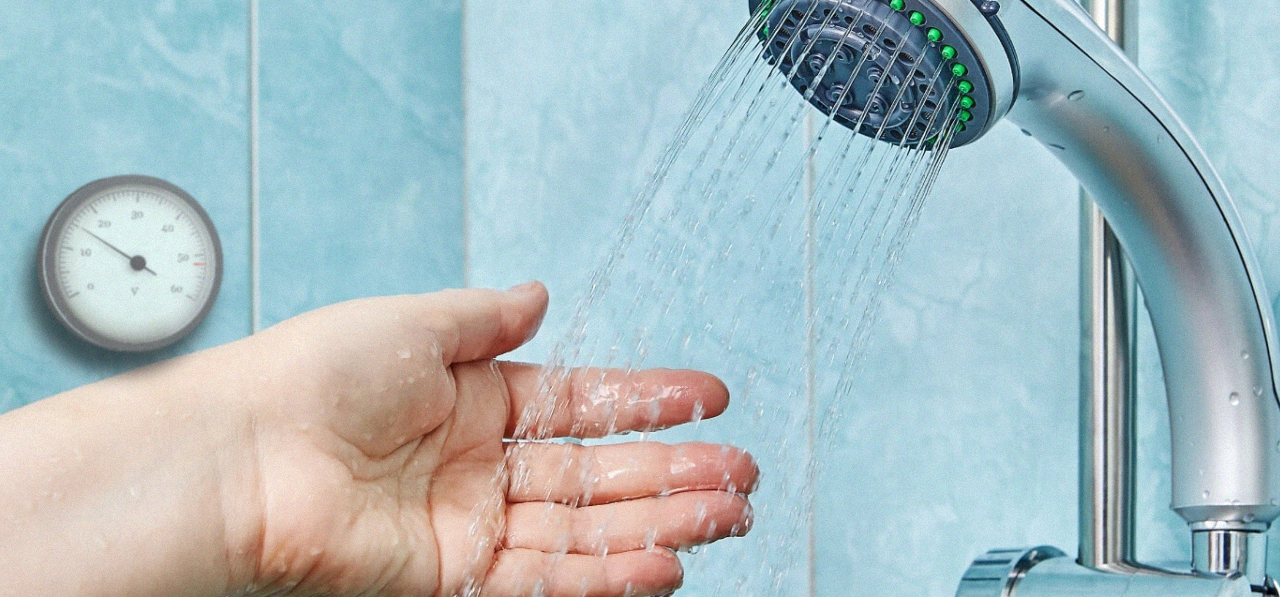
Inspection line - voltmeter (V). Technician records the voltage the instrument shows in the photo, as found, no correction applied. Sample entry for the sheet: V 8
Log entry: V 15
